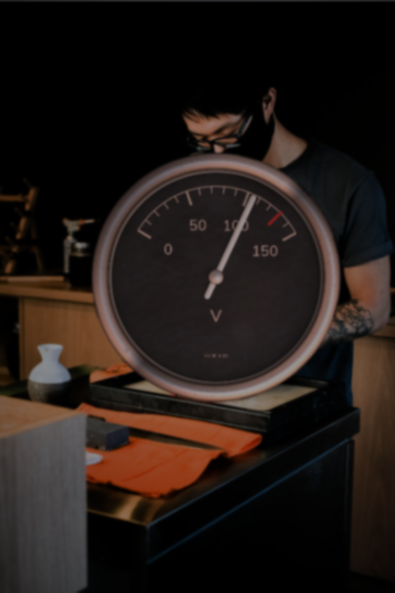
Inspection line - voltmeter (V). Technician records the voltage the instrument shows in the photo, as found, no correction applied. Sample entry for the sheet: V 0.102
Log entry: V 105
